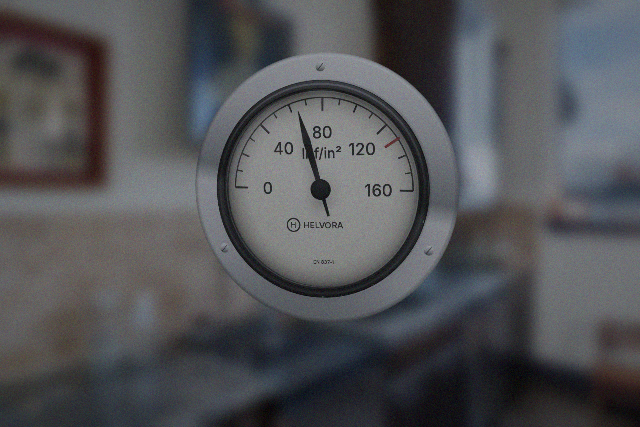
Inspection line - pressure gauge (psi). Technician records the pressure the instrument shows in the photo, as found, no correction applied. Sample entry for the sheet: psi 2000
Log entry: psi 65
